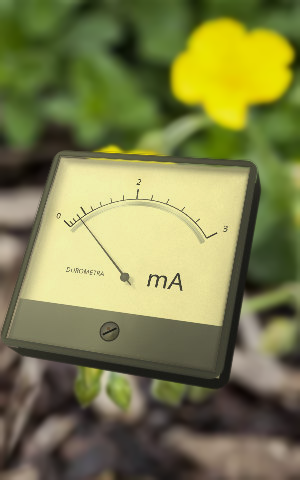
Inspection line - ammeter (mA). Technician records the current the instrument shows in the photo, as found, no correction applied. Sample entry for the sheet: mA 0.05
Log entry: mA 0.8
